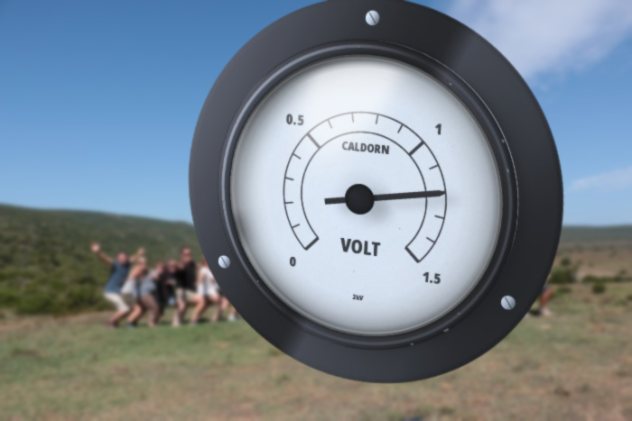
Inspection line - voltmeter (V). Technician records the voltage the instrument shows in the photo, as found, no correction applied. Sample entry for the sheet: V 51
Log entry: V 1.2
